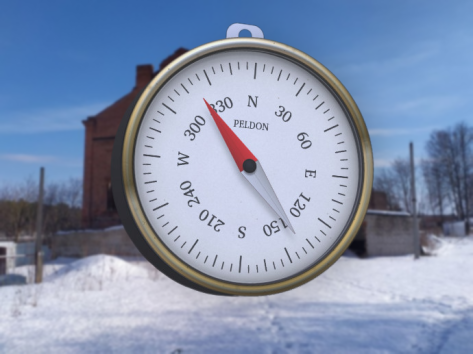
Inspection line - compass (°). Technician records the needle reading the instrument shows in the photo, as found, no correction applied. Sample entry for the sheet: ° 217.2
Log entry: ° 320
